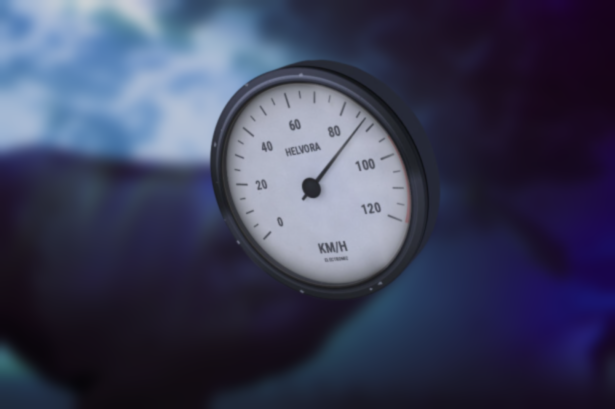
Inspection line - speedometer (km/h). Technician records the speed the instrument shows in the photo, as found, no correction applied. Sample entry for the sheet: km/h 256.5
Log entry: km/h 87.5
